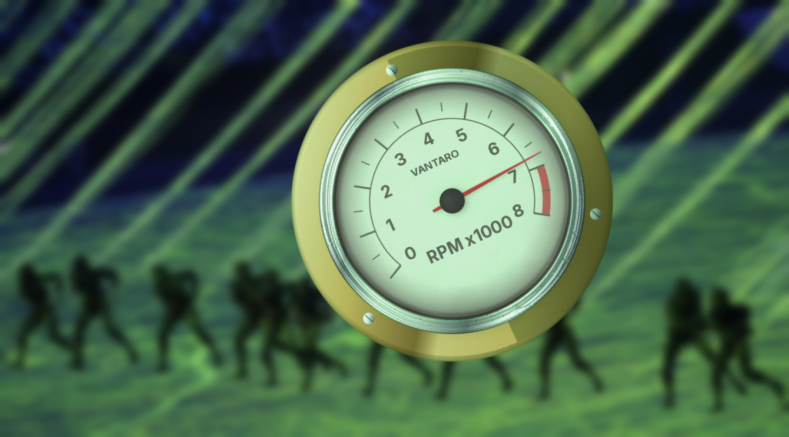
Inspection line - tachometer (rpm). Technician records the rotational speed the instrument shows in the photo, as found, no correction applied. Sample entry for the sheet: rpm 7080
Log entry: rpm 6750
